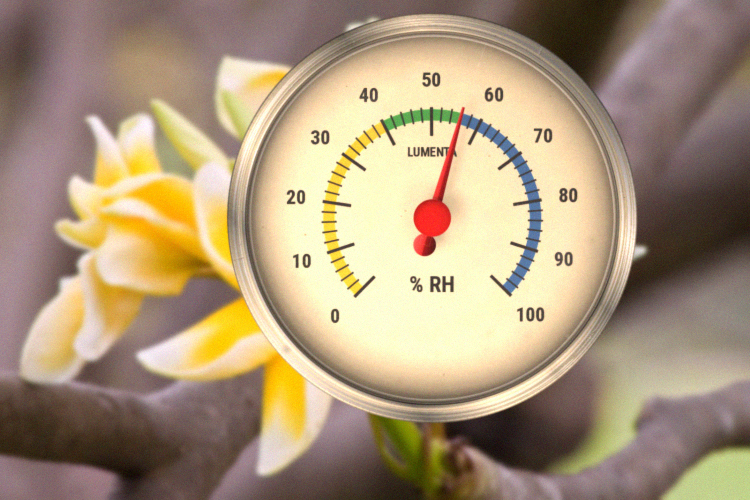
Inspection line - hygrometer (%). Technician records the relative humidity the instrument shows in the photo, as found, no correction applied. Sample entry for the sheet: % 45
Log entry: % 56
